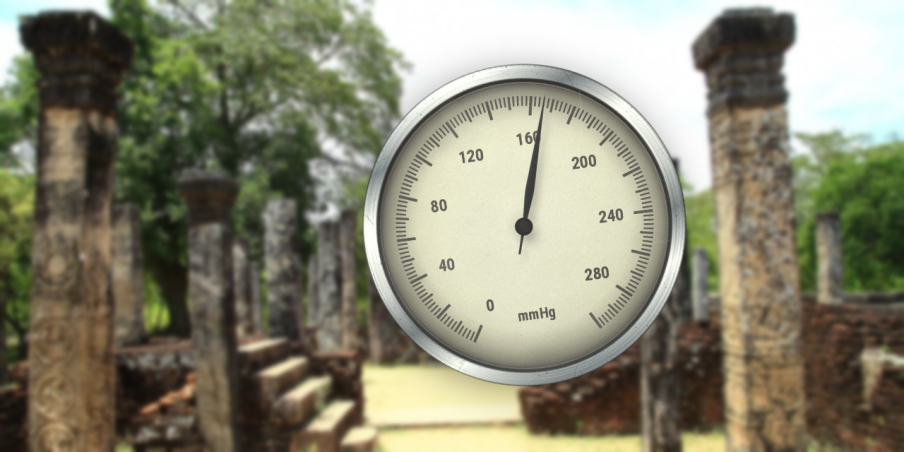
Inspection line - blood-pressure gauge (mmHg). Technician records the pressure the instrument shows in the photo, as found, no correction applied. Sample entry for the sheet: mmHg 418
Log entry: mmHg 166
